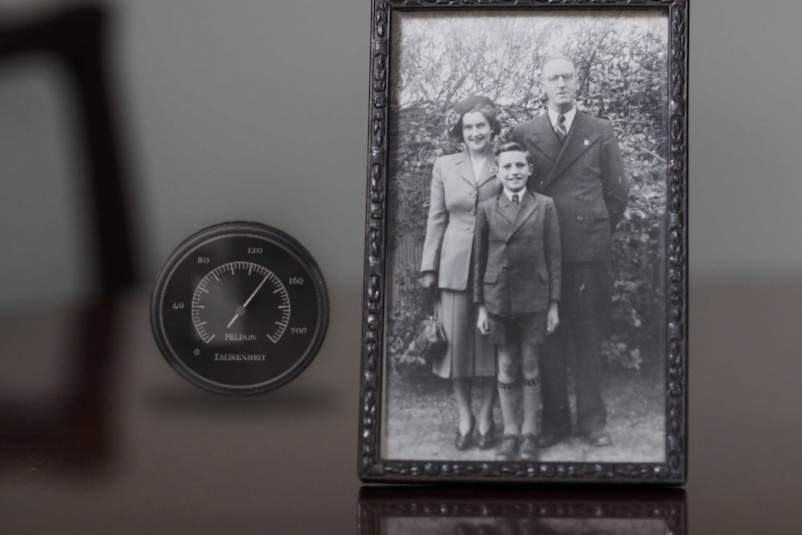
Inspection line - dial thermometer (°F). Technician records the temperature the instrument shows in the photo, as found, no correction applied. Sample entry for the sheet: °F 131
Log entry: °F 140
